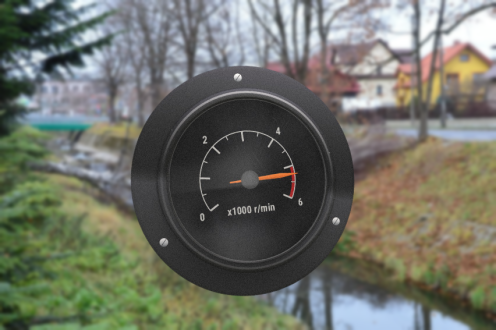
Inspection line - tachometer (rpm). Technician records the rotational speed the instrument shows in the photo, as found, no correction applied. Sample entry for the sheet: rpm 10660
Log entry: rpm 5250
